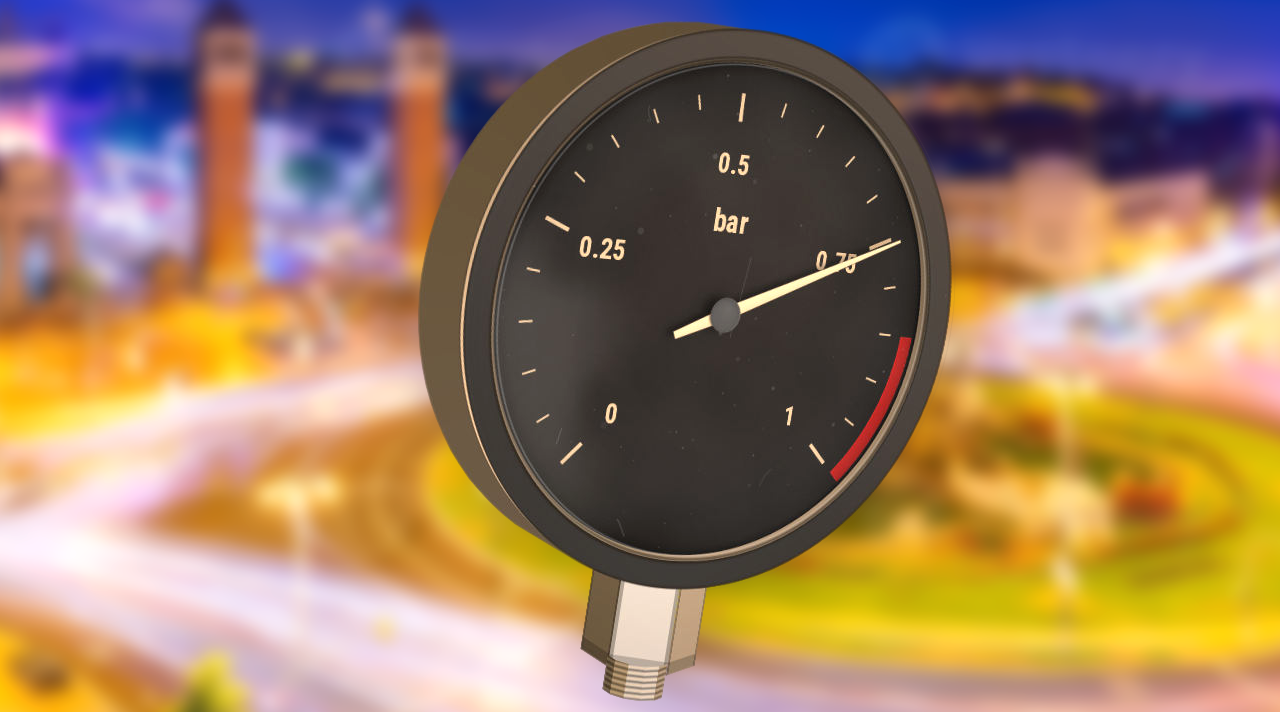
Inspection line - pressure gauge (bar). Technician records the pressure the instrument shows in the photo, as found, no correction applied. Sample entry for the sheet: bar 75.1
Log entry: bar 0.75
